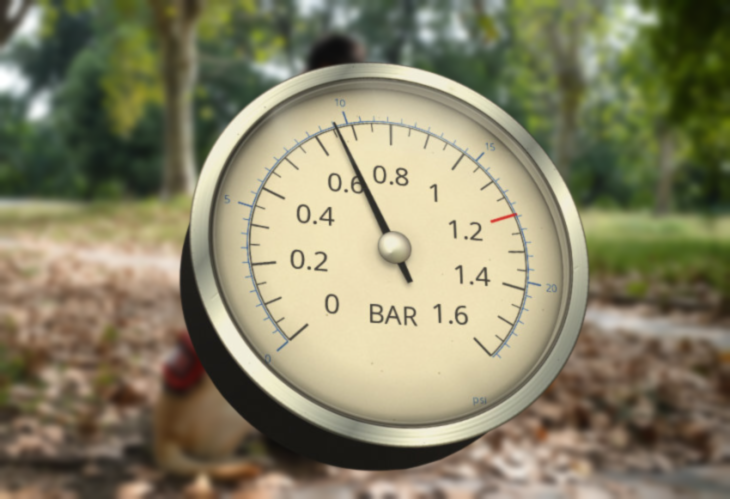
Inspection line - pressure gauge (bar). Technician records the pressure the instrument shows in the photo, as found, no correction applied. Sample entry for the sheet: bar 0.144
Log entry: bar 0.65
